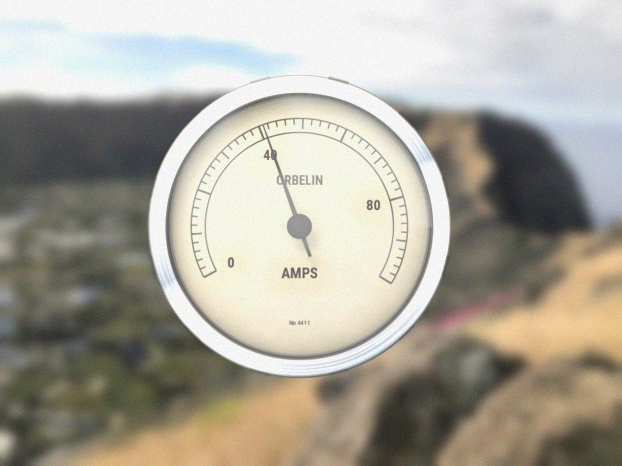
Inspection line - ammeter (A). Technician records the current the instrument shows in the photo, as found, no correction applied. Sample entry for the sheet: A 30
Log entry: A 41
